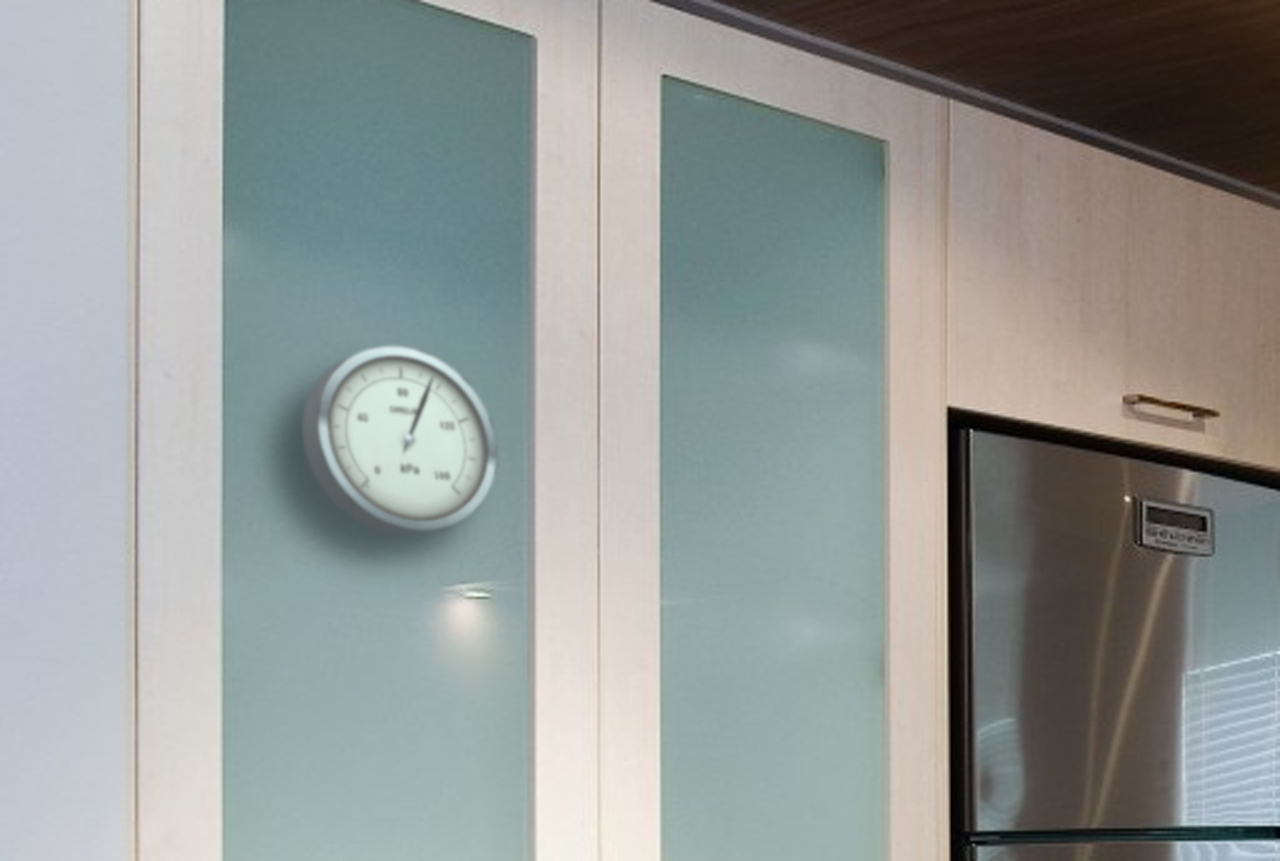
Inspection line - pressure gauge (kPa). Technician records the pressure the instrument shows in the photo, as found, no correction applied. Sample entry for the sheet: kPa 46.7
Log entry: kPa 95
